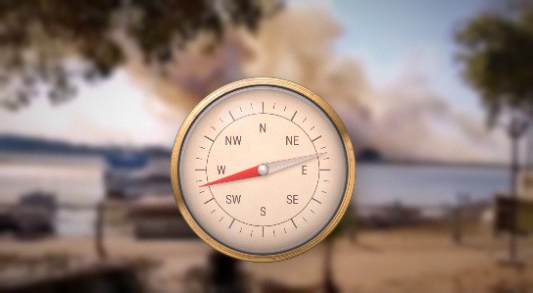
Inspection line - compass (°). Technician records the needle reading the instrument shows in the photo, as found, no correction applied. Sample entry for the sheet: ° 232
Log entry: ° 255
